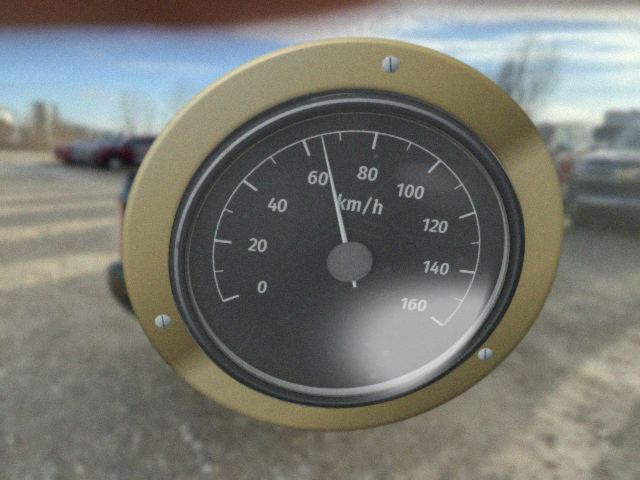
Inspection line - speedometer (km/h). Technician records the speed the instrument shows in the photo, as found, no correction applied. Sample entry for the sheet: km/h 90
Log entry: km/h 65
